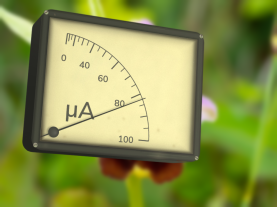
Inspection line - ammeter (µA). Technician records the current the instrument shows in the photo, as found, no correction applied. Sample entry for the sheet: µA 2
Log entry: µA 82.5
